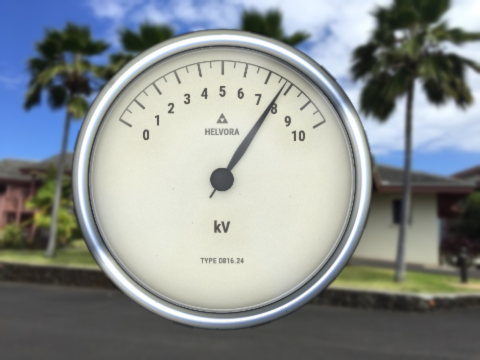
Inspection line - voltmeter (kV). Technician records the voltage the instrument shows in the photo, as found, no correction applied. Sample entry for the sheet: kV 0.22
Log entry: kV 7.75
